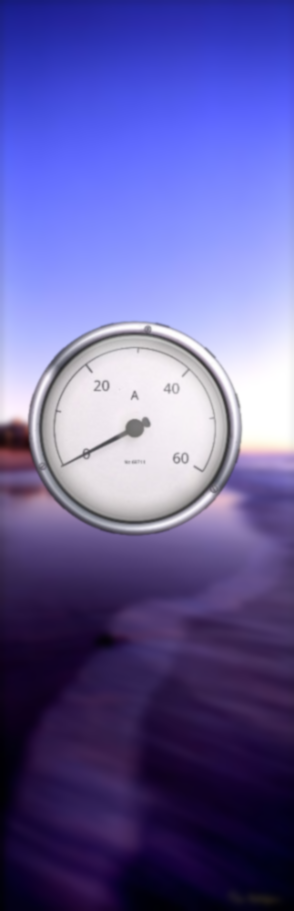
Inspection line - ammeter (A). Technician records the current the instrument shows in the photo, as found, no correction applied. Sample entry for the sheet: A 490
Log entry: A 0
